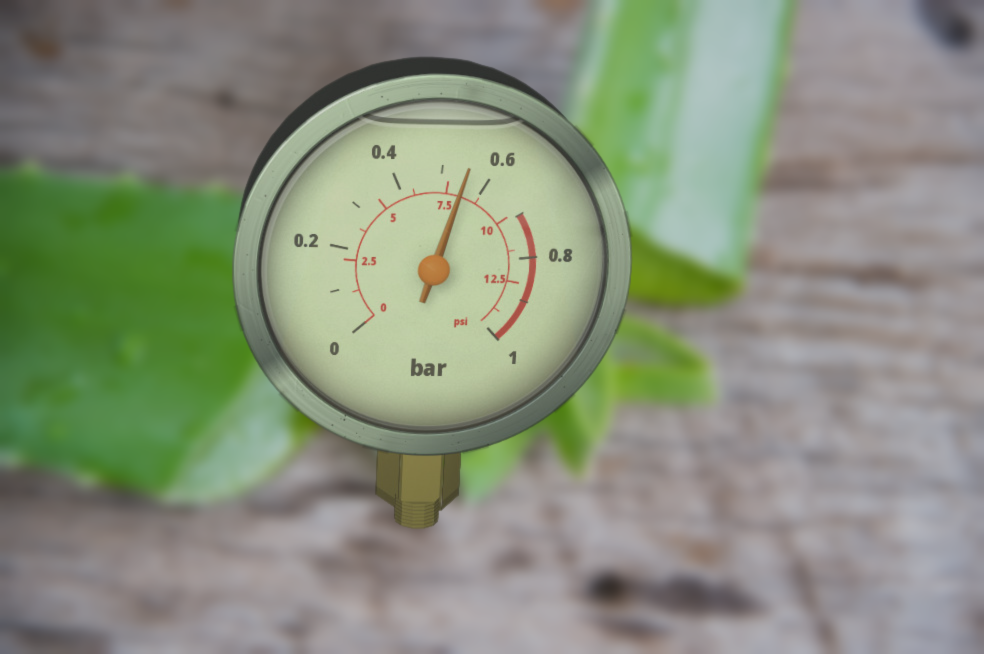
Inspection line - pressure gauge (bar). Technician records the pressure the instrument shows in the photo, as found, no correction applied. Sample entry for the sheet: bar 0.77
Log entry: bar 0.55
